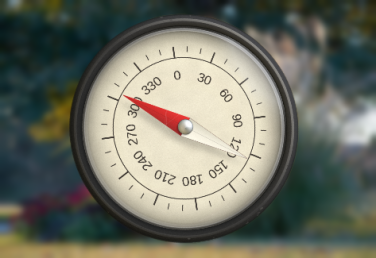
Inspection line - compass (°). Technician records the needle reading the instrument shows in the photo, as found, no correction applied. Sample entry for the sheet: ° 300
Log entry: ° 305
